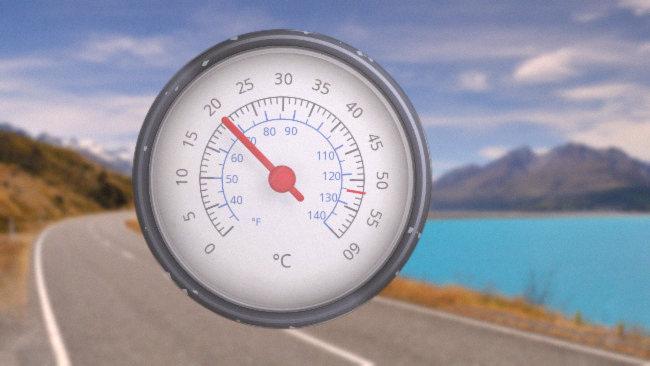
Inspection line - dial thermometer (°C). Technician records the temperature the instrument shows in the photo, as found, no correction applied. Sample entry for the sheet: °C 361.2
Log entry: °C 20
